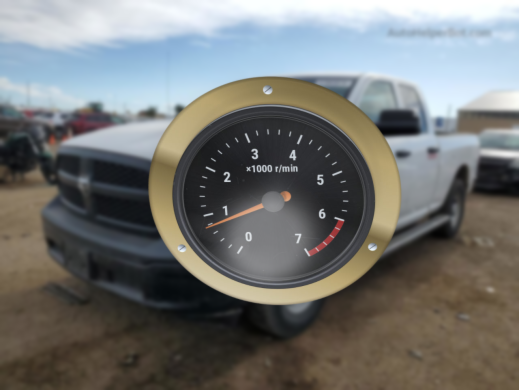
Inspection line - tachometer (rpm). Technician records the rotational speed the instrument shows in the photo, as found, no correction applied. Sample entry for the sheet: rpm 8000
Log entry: rpm 800
